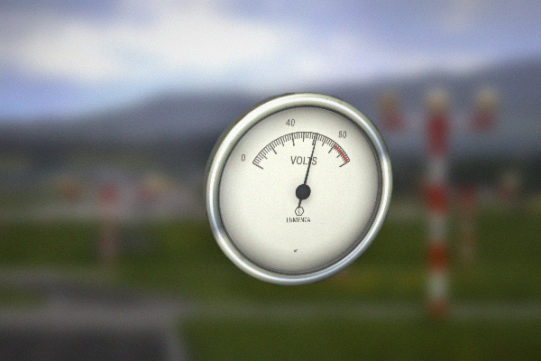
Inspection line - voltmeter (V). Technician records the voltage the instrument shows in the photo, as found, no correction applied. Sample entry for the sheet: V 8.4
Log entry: V 60
